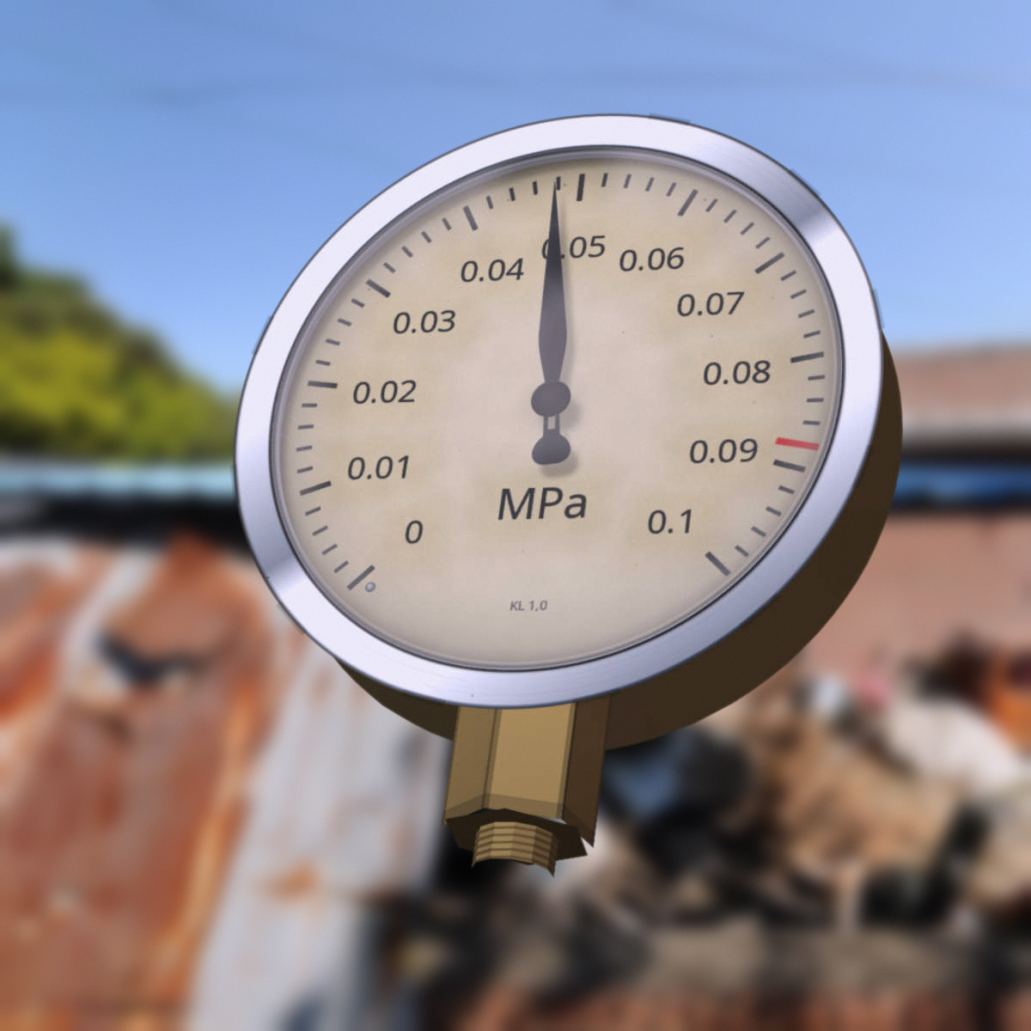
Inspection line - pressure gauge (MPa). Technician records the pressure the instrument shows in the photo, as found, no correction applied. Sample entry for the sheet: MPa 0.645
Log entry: MPa 0.048
